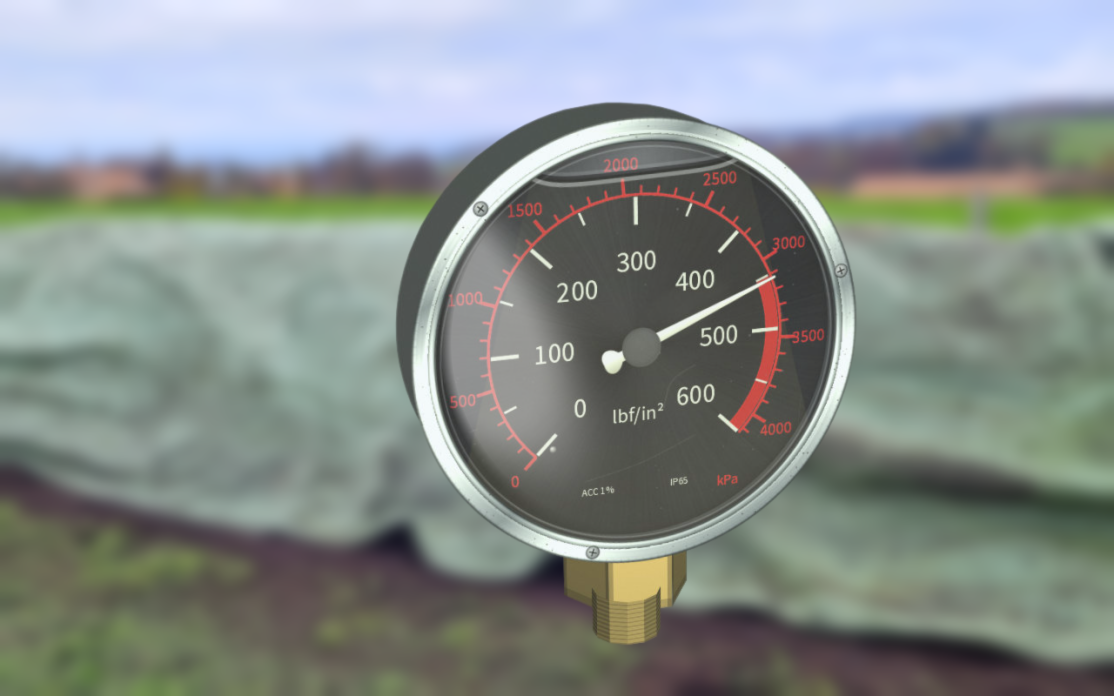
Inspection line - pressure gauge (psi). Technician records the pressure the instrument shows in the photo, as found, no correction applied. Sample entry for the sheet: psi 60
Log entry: psi 450
